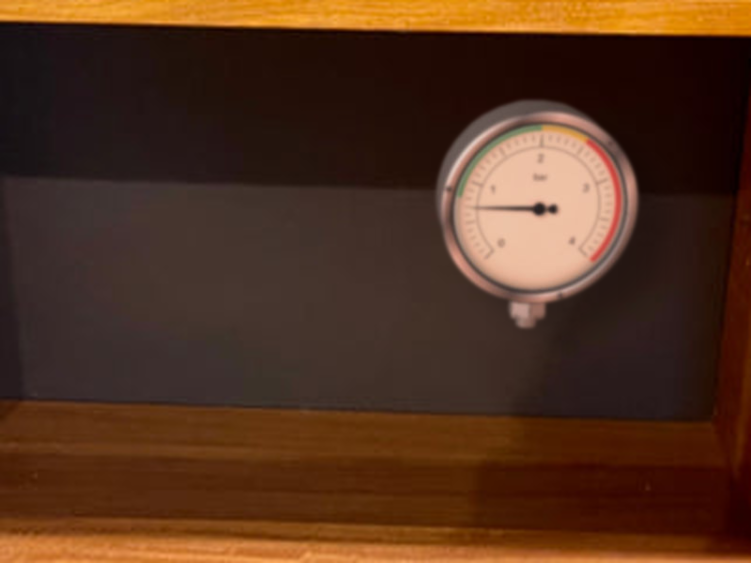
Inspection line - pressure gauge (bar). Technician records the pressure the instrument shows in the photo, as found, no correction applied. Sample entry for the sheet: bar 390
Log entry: bar 0.7
